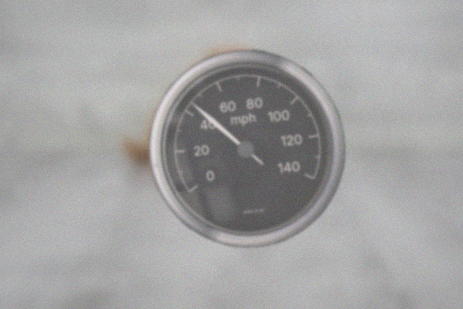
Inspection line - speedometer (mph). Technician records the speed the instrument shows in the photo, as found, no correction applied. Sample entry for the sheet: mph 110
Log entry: mph 45
